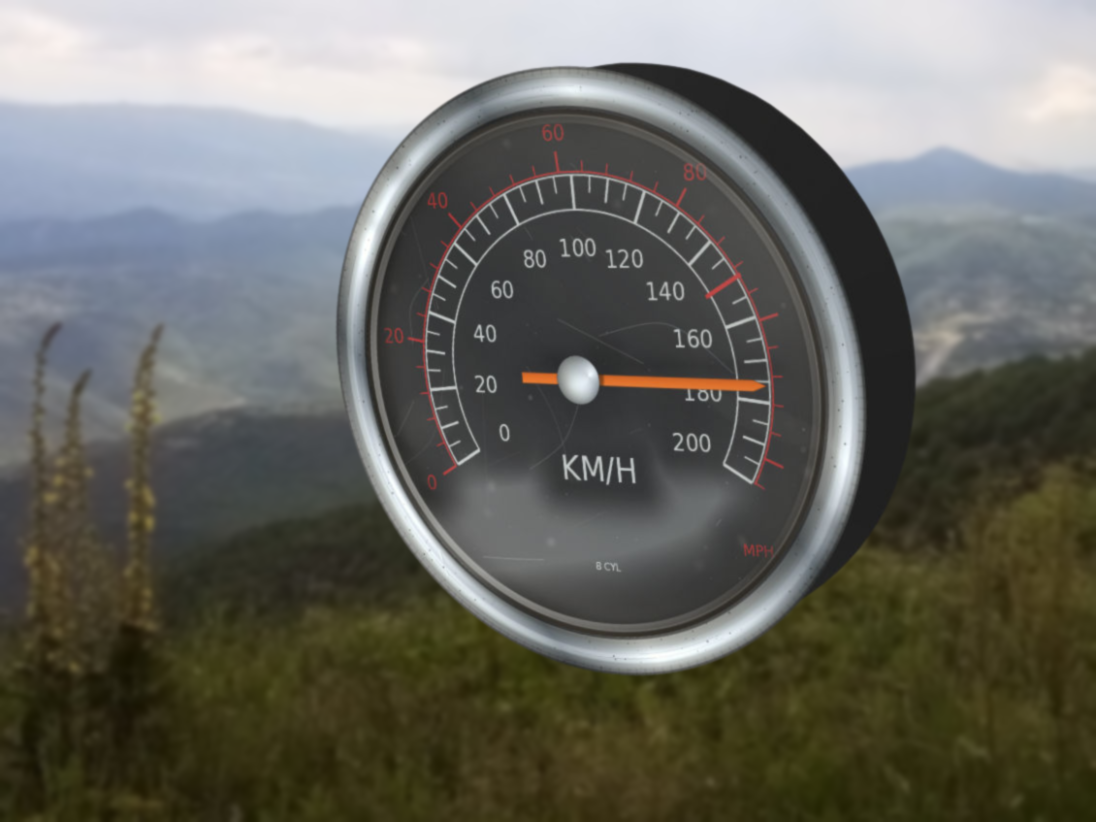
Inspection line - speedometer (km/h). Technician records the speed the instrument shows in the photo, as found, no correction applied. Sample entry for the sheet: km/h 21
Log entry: km/h 175
